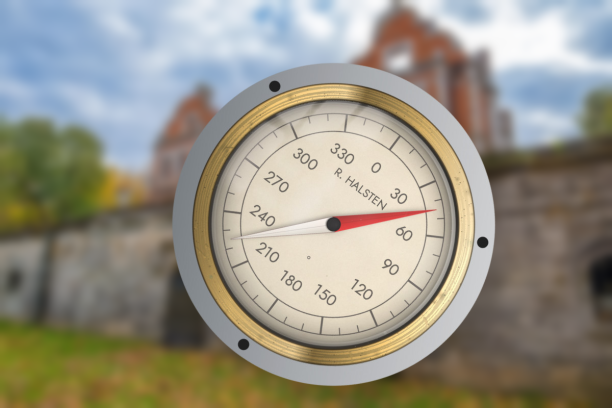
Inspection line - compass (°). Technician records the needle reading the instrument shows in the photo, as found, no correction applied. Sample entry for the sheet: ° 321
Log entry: ° 45
